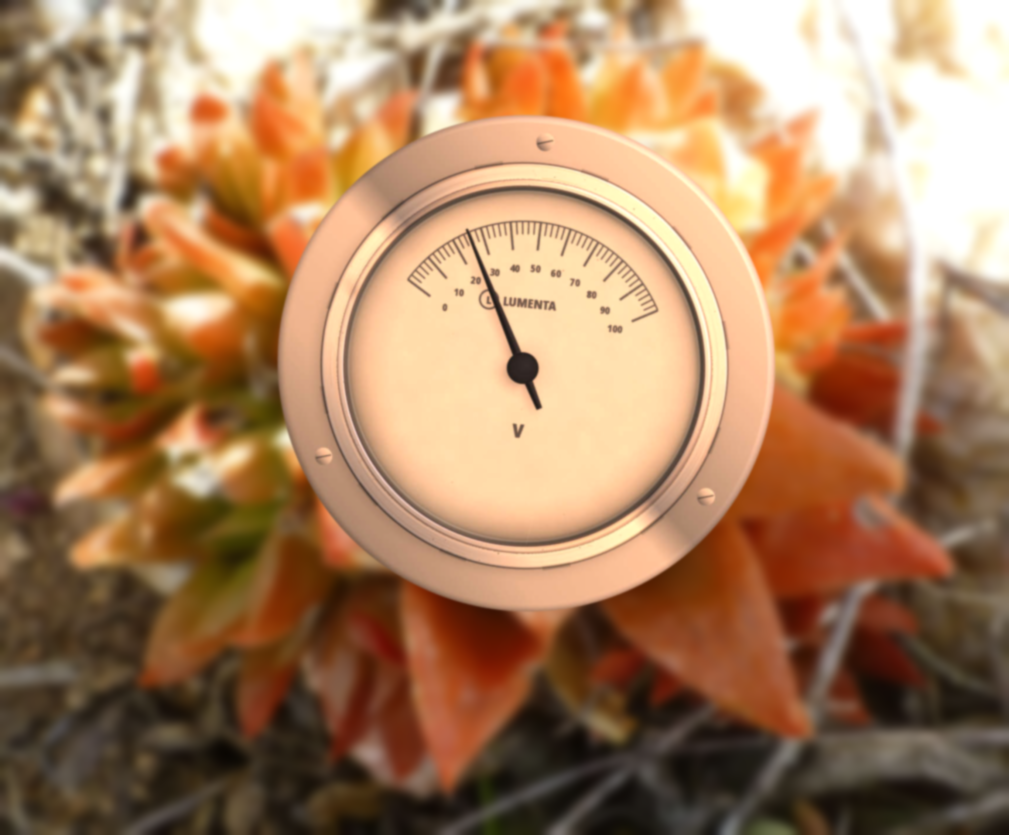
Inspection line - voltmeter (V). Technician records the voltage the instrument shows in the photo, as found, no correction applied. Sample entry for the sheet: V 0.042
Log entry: V 26
